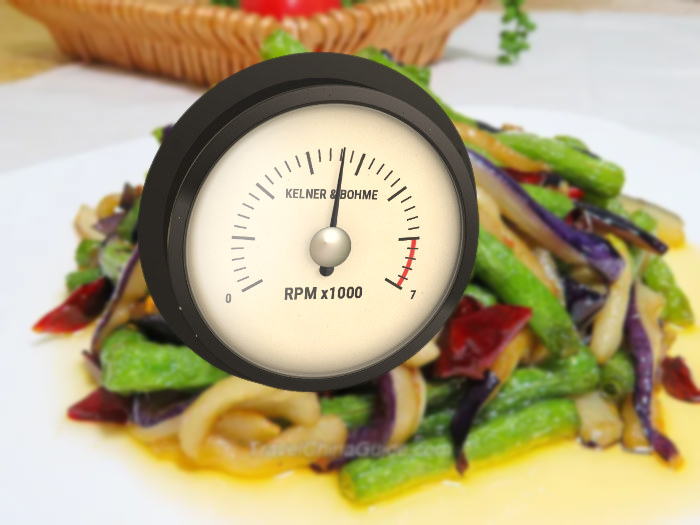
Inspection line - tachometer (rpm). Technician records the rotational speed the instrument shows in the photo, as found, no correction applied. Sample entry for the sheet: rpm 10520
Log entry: rpm 3600
